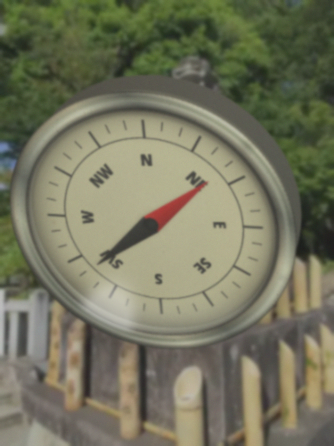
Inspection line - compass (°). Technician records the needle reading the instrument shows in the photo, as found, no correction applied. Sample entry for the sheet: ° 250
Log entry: ° 50
